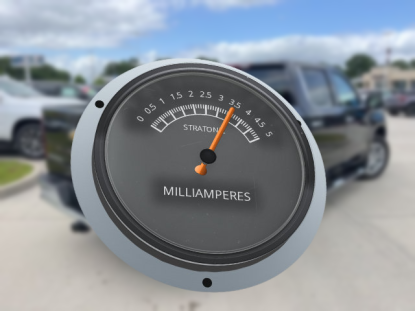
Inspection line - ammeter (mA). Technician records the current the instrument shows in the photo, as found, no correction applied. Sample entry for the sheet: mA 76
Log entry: mA 3.5
